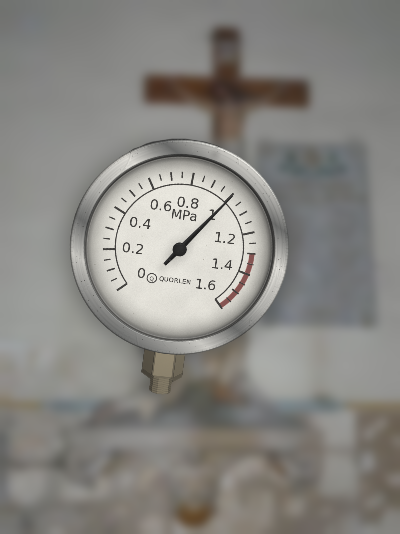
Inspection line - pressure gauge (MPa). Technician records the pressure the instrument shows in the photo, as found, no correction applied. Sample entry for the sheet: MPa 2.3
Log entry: MPa 1
